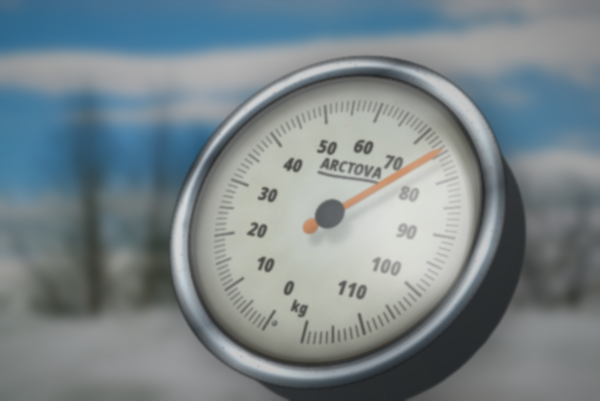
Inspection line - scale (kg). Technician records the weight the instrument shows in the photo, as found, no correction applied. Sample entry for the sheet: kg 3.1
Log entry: kg 75
